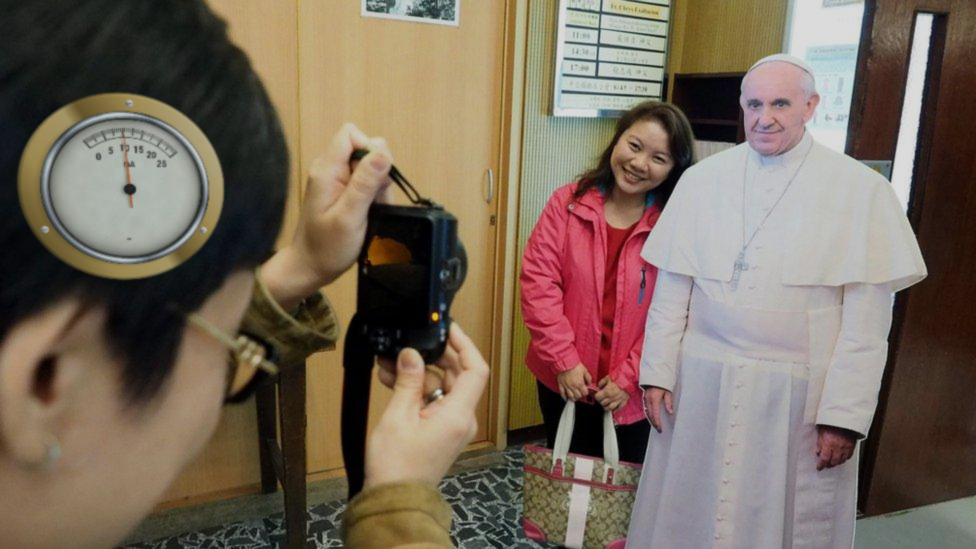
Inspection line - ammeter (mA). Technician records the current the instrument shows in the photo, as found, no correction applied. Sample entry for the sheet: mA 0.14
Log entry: mA 10
